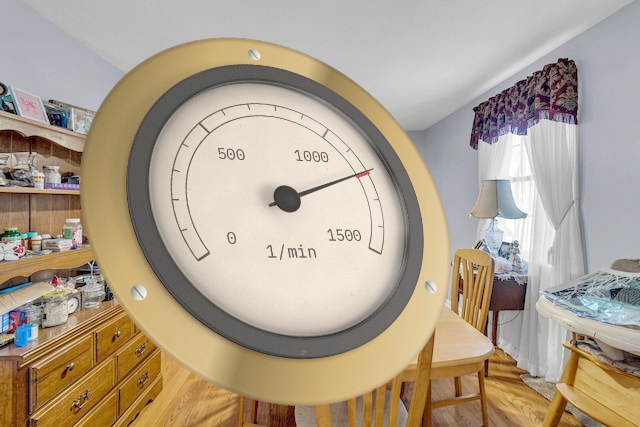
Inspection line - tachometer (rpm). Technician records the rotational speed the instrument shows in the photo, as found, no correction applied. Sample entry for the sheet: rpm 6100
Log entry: rpm 1200
